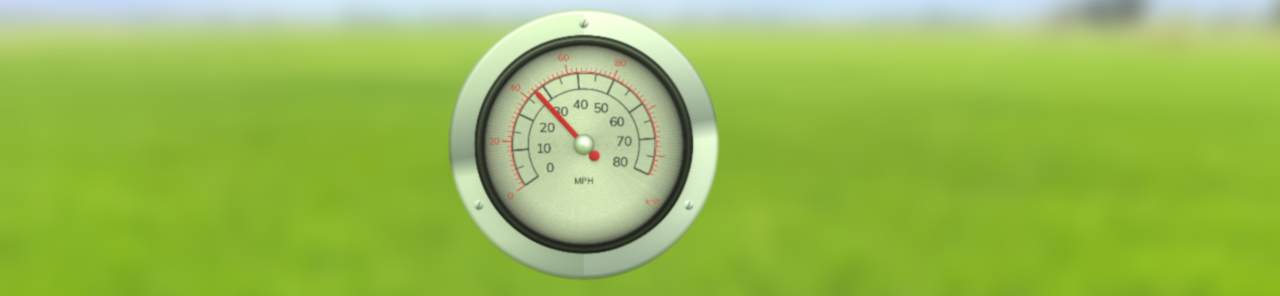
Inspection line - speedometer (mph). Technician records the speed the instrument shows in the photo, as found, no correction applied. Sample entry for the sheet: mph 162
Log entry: mph 27.5
